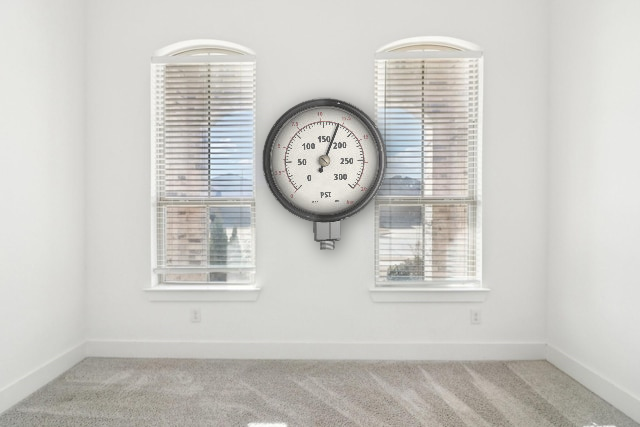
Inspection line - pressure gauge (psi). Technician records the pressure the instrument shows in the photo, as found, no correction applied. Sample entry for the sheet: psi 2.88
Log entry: psi 175
